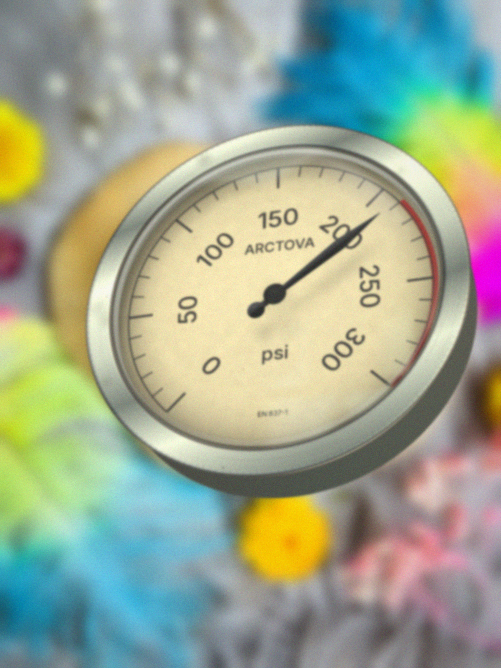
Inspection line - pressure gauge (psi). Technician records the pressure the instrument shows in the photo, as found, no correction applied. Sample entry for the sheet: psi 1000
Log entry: psi 210
